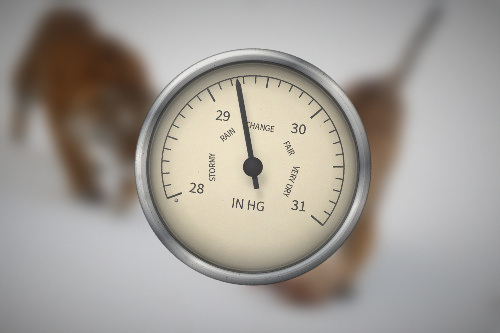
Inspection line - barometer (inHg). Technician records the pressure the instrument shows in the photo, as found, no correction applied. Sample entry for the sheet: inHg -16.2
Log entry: inHg 29.25
